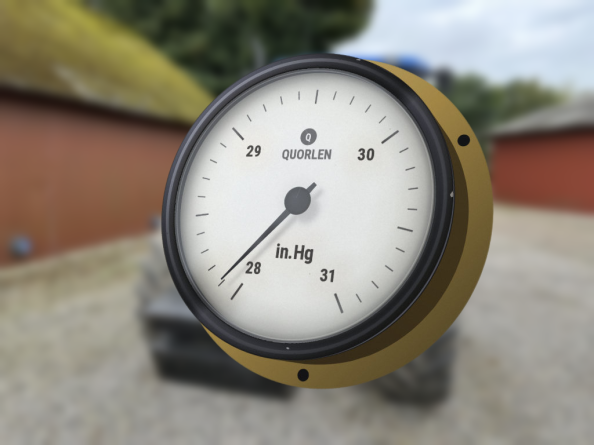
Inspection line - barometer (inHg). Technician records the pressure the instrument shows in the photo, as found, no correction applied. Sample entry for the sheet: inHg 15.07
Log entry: inHg 28.1
